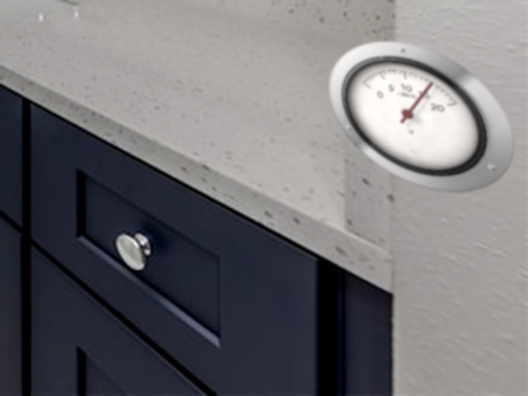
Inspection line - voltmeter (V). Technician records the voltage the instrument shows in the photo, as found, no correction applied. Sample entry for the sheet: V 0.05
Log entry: V 15
